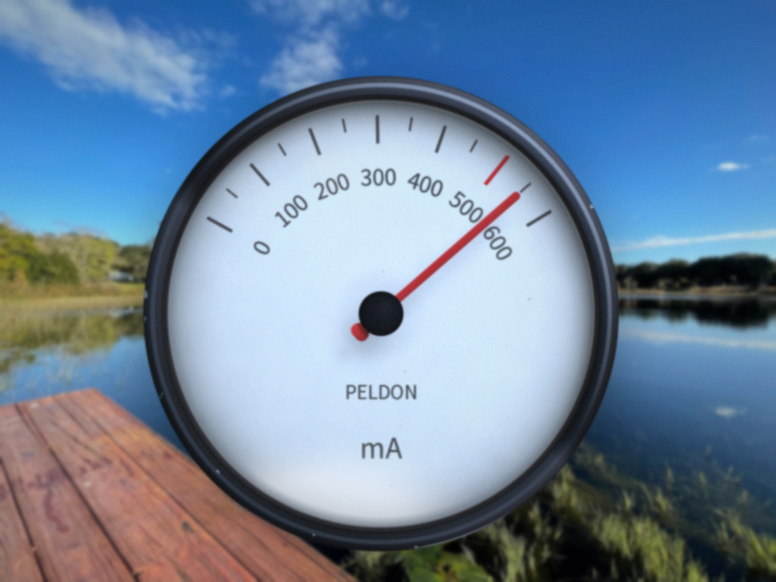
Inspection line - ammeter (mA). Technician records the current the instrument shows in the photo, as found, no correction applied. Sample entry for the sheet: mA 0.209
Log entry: mA 550
